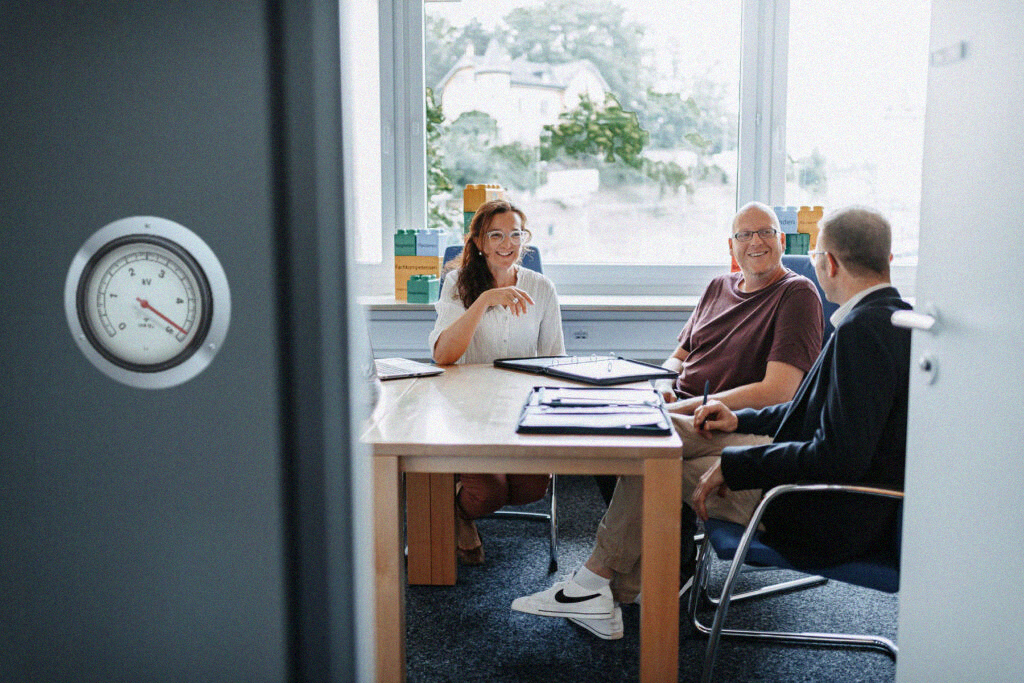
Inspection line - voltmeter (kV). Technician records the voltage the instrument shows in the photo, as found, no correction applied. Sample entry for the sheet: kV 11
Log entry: kV 4.75
